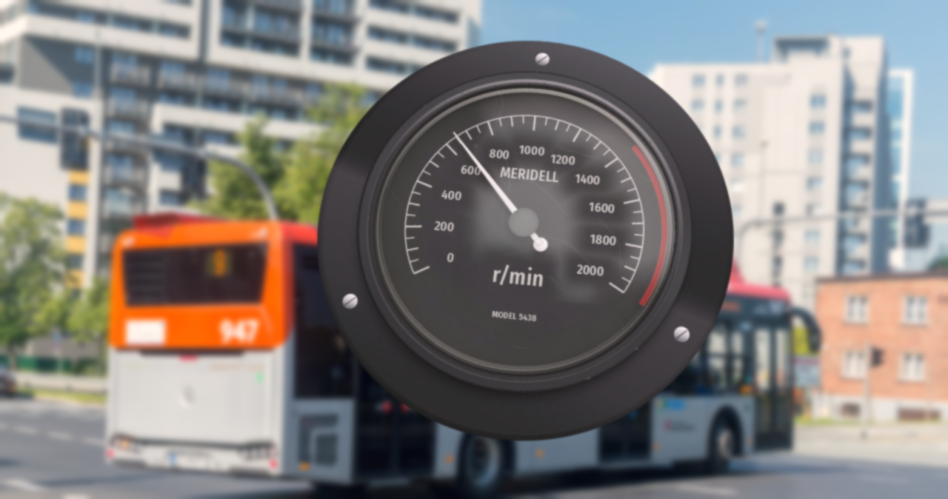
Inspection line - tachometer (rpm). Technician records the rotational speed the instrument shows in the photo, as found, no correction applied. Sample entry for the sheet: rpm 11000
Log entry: rpm 650
